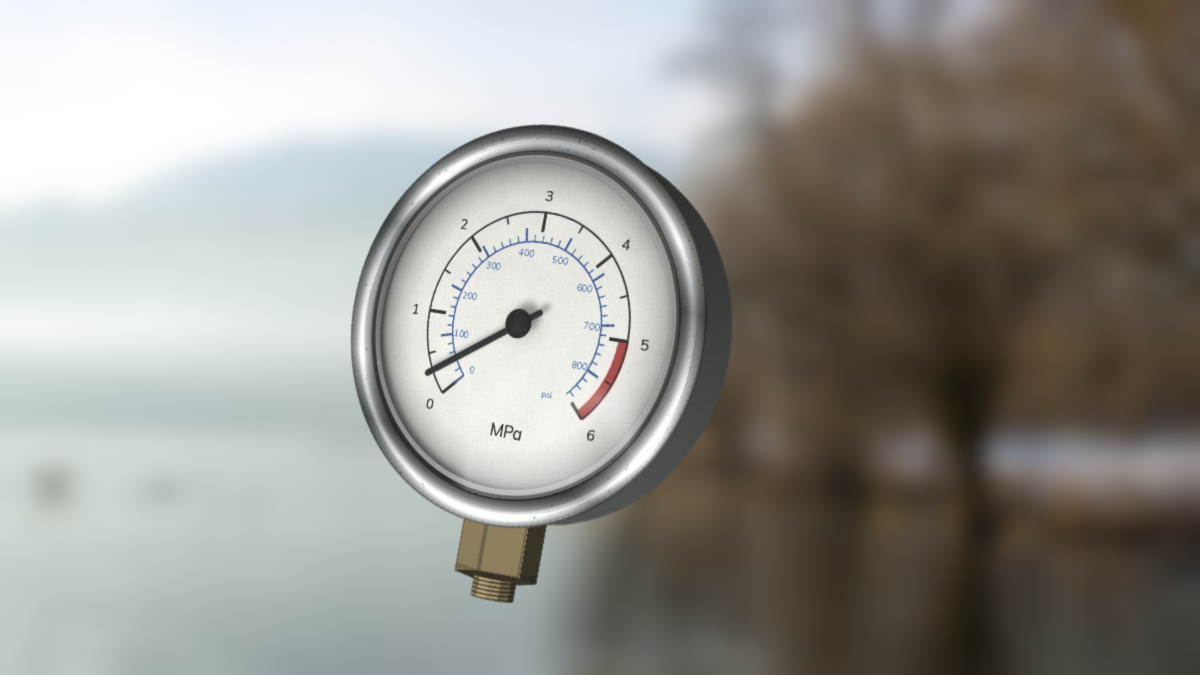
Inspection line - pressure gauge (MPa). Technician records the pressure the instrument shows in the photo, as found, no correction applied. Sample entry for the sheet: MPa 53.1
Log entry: MPa 0.25
